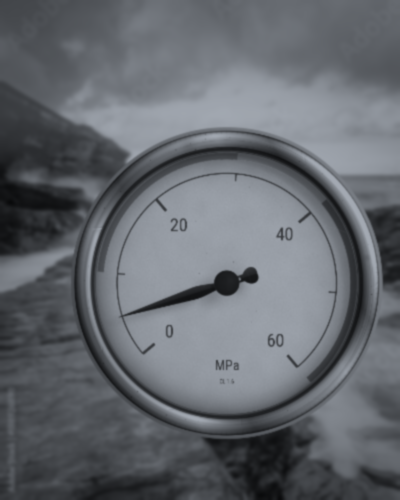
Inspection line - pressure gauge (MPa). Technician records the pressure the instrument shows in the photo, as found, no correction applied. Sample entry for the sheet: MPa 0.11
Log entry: MPa 5
